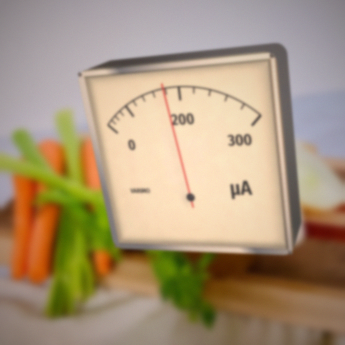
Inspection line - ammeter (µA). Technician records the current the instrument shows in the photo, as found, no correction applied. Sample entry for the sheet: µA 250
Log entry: µA 180
